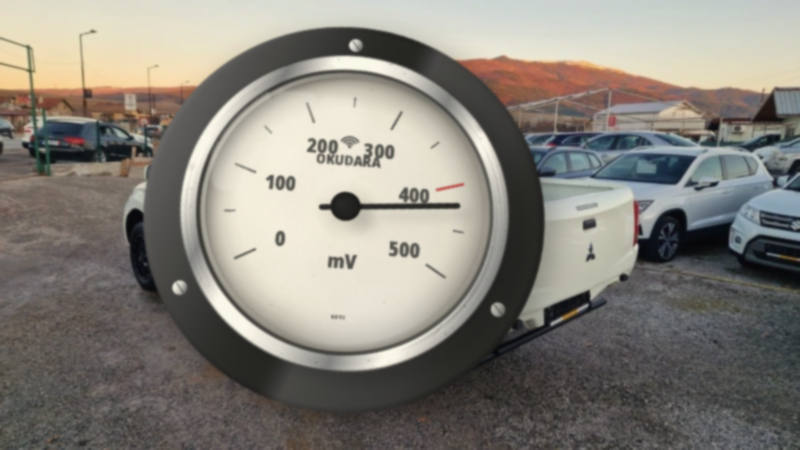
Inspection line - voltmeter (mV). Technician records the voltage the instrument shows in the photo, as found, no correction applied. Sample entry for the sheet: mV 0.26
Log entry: mV 425
